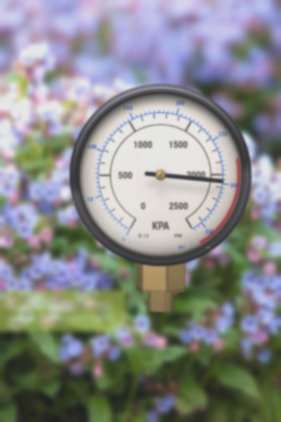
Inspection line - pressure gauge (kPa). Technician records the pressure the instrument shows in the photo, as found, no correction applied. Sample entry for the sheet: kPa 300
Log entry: kPa 2050
